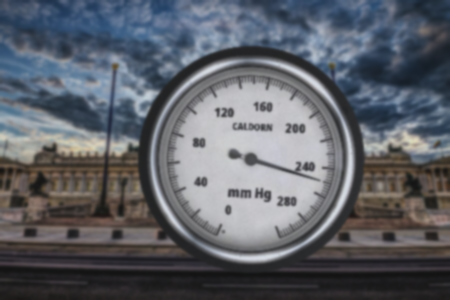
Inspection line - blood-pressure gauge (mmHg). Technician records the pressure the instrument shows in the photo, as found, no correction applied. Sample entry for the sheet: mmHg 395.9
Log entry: mmHg 250
